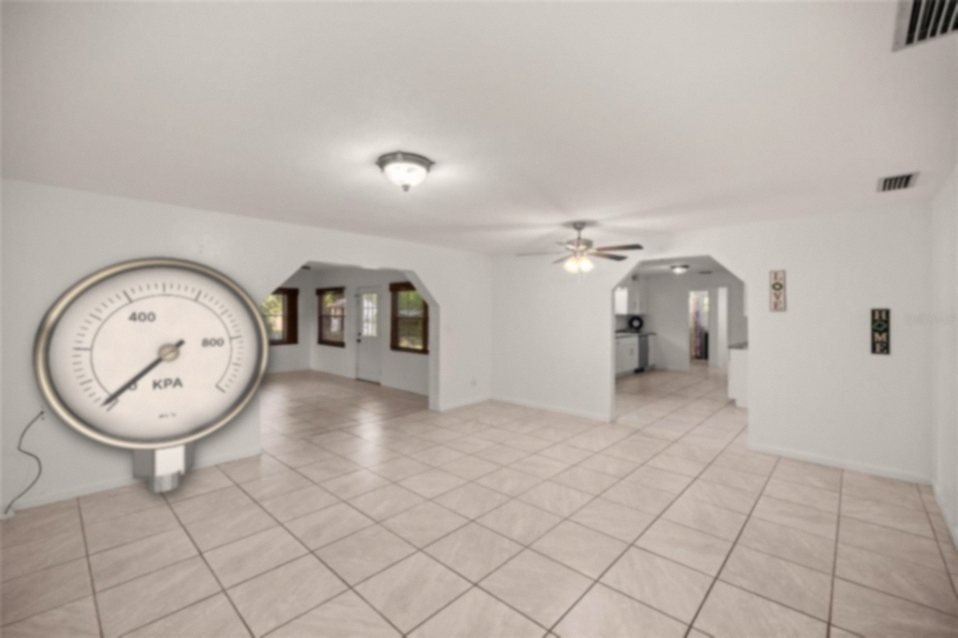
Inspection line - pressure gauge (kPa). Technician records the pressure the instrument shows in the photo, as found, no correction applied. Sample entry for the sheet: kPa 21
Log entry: kPa 20
